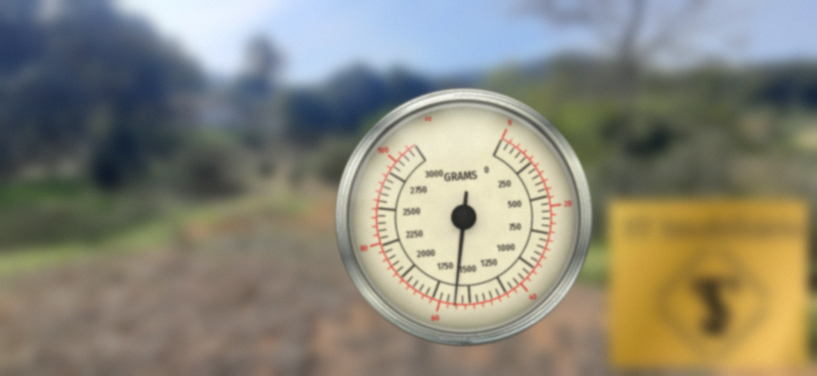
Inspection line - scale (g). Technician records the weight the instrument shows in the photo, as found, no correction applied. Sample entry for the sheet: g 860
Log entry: g 1600
